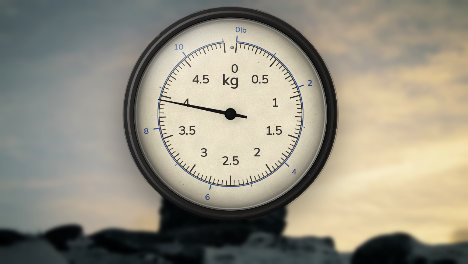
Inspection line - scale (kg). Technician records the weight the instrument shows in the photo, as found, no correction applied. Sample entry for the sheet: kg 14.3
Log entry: kg 3.95
